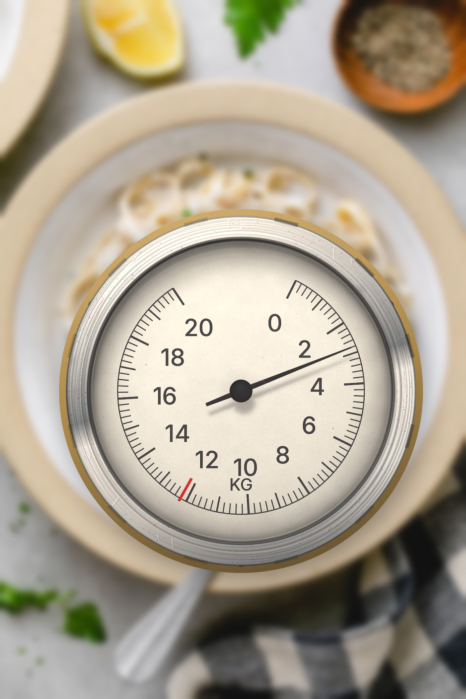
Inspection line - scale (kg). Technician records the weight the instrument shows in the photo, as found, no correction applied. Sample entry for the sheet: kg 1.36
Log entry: kg 2.8
